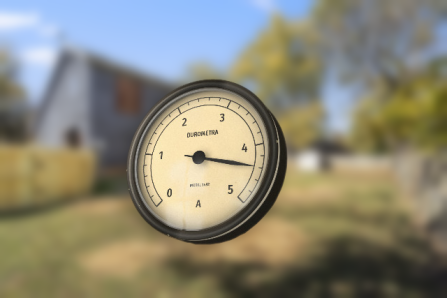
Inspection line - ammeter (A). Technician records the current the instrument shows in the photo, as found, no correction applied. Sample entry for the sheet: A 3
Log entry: A 4.4
